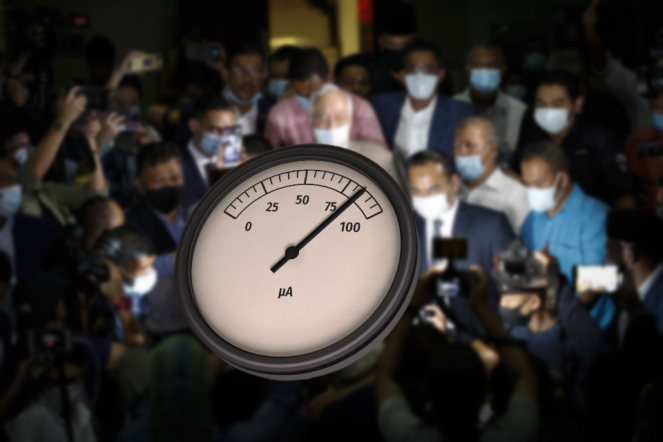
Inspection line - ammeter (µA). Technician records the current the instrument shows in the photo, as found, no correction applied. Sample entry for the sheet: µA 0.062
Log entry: µA 85
